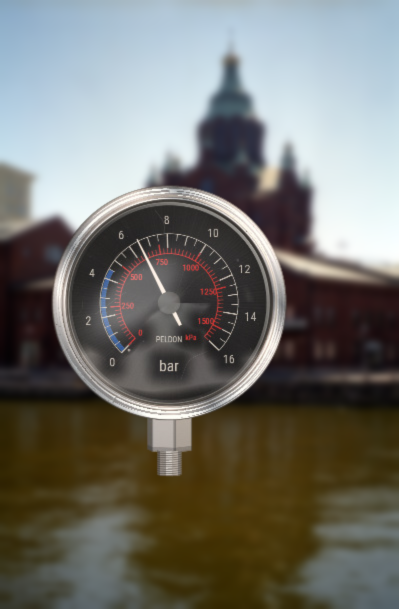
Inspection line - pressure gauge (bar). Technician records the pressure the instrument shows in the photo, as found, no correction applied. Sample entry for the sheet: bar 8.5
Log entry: bar 6.5
